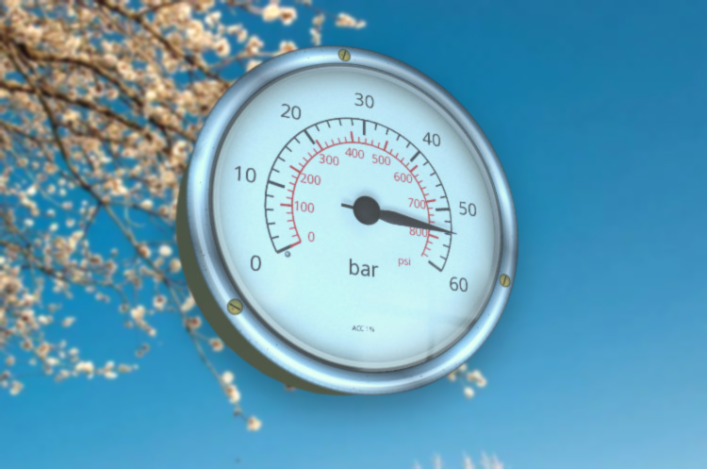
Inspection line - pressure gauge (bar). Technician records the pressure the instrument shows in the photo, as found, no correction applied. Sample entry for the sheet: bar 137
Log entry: bar 54
